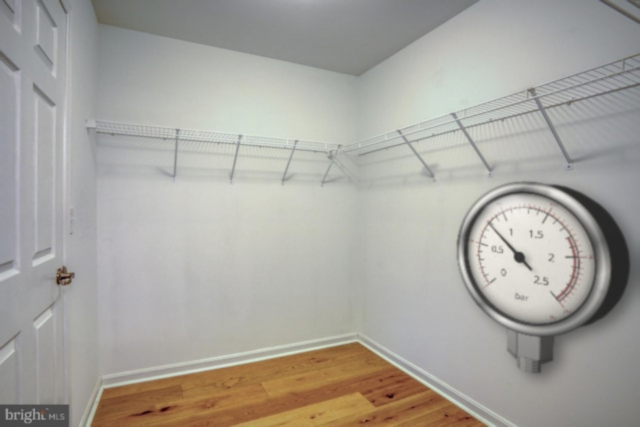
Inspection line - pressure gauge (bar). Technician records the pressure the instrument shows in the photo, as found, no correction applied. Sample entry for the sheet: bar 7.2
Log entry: bar 0.8
